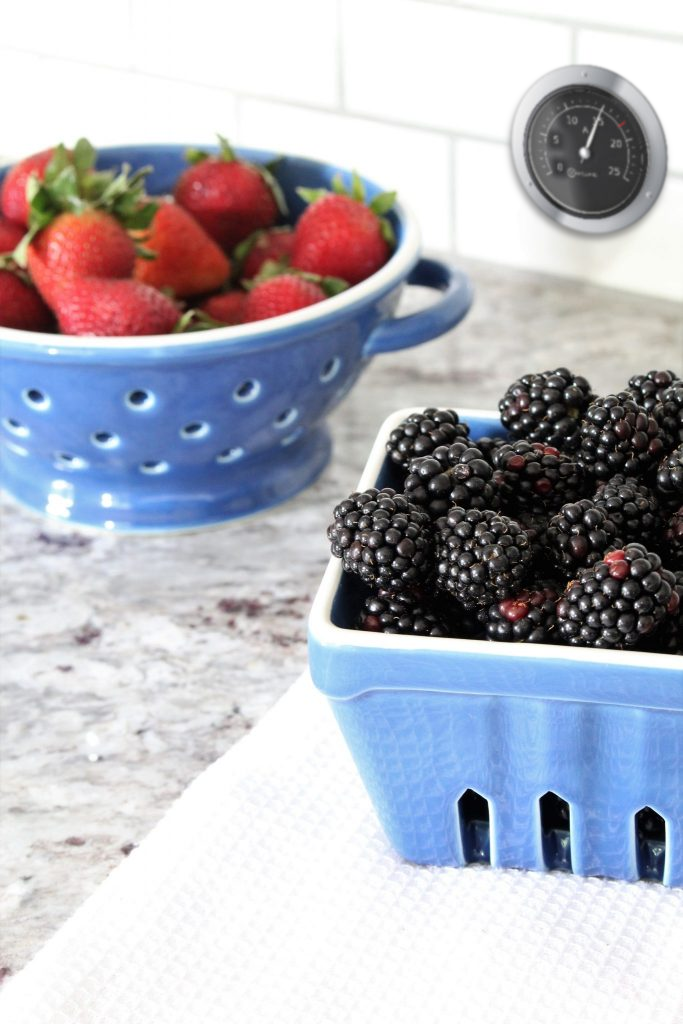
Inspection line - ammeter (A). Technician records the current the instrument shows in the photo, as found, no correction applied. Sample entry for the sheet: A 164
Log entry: A 15
